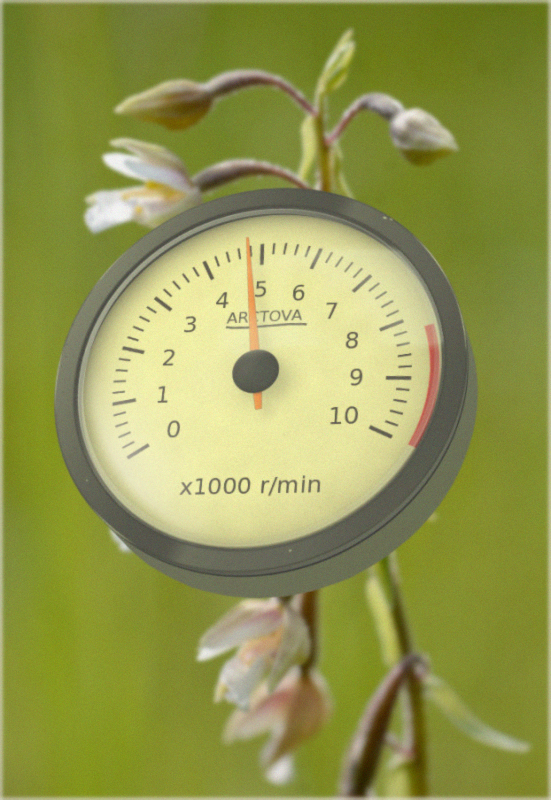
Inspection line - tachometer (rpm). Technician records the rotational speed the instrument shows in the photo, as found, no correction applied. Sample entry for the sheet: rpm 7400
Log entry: rpm 4800
